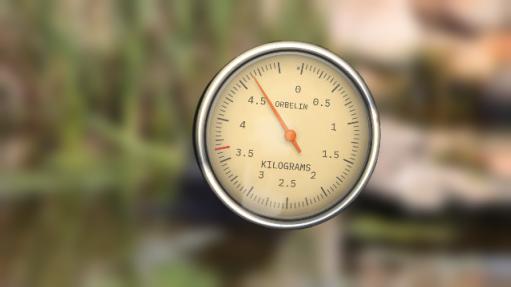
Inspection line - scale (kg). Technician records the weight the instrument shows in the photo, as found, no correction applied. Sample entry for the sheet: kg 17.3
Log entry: kg 4.65
